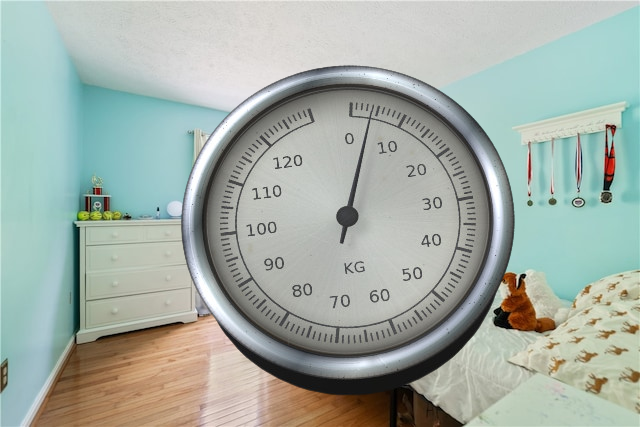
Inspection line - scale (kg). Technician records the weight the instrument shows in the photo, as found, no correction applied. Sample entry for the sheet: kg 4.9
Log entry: kg 4
